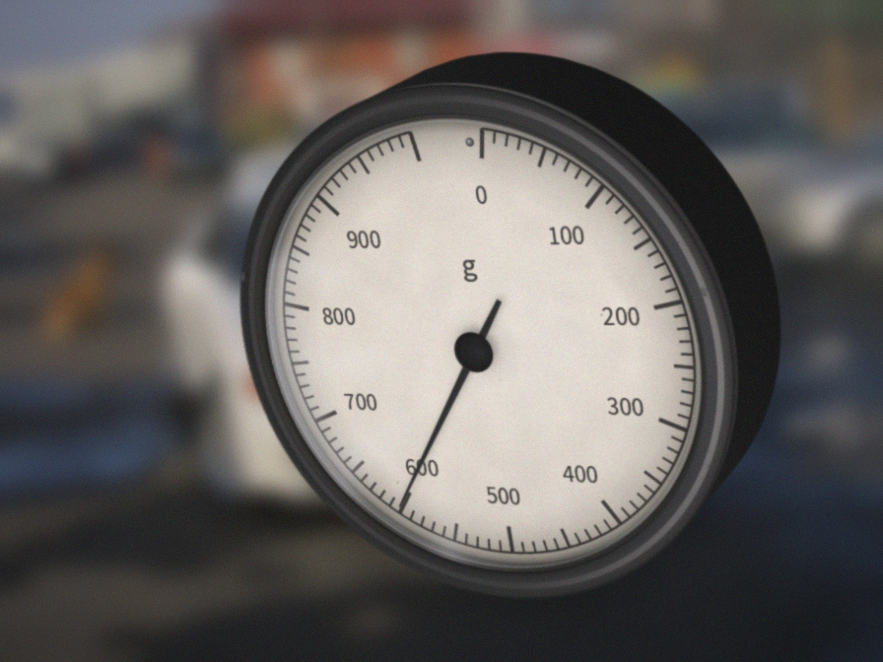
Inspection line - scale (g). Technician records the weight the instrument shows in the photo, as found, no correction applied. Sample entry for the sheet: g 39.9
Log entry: g 600
